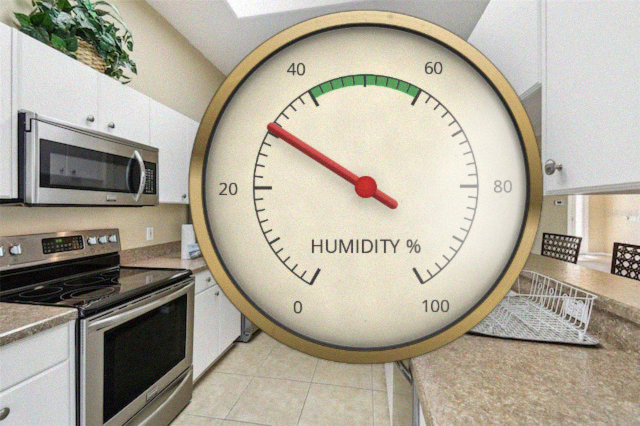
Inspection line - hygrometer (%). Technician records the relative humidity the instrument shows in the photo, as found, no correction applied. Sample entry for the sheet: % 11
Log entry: % 31
